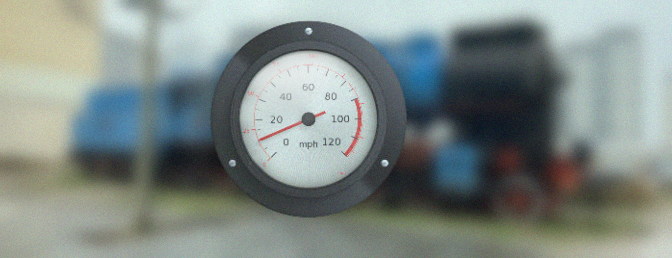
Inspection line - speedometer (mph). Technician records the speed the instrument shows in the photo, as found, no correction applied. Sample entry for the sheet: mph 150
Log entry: mph 10
